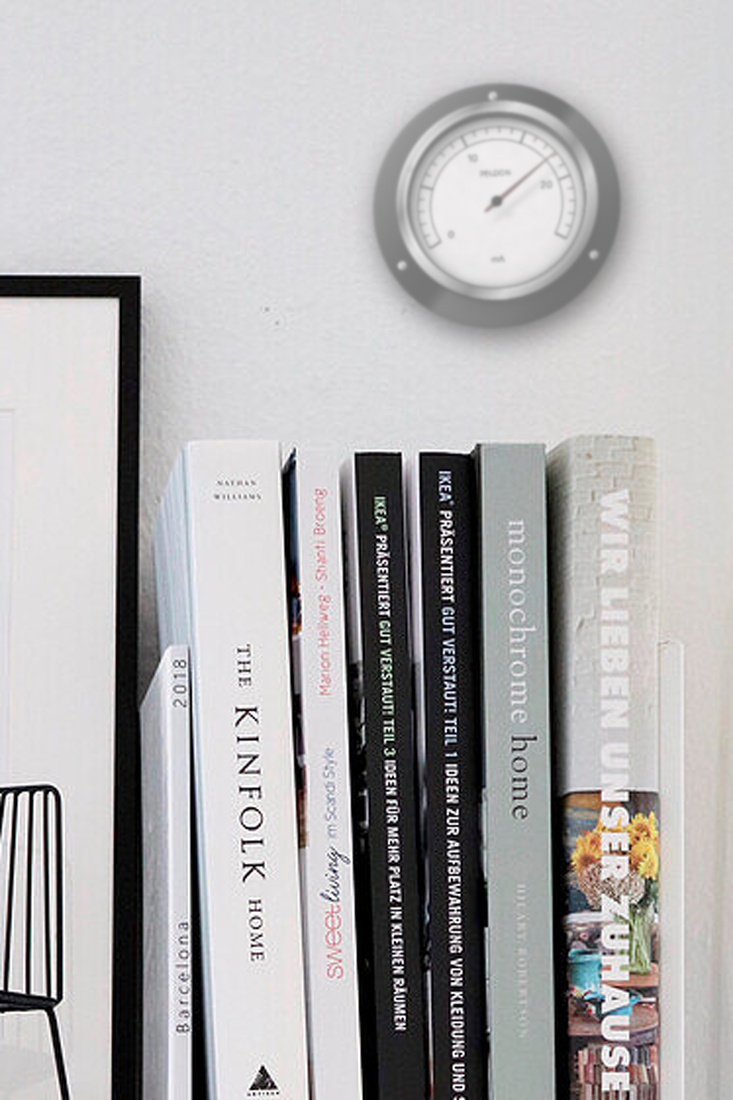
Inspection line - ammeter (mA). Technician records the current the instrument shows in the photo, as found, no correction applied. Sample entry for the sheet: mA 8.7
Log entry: mA 18
